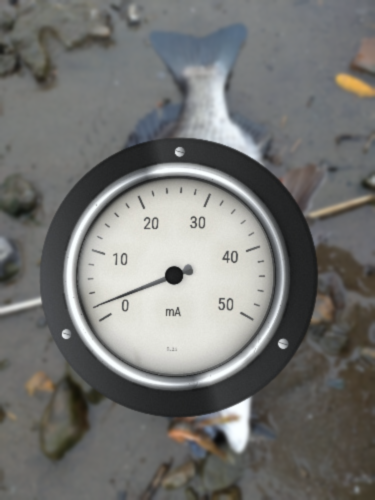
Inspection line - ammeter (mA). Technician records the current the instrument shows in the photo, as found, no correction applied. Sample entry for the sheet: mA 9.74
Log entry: mA 2
